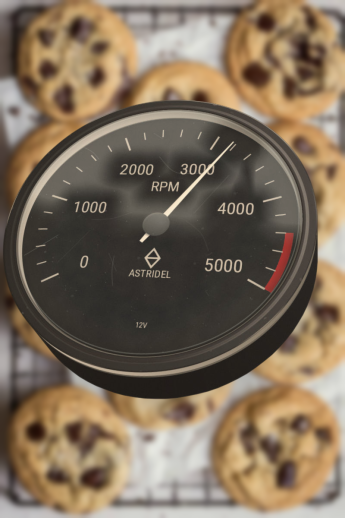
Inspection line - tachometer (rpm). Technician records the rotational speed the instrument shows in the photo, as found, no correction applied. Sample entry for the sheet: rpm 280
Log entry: rpm 3200
